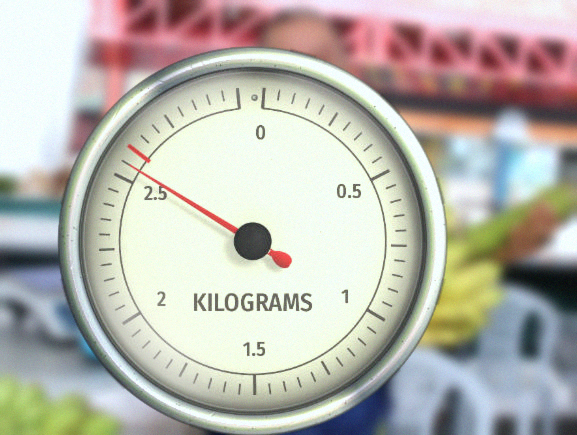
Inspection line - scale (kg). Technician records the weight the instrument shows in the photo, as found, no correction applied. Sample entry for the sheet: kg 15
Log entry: kg 2.55
